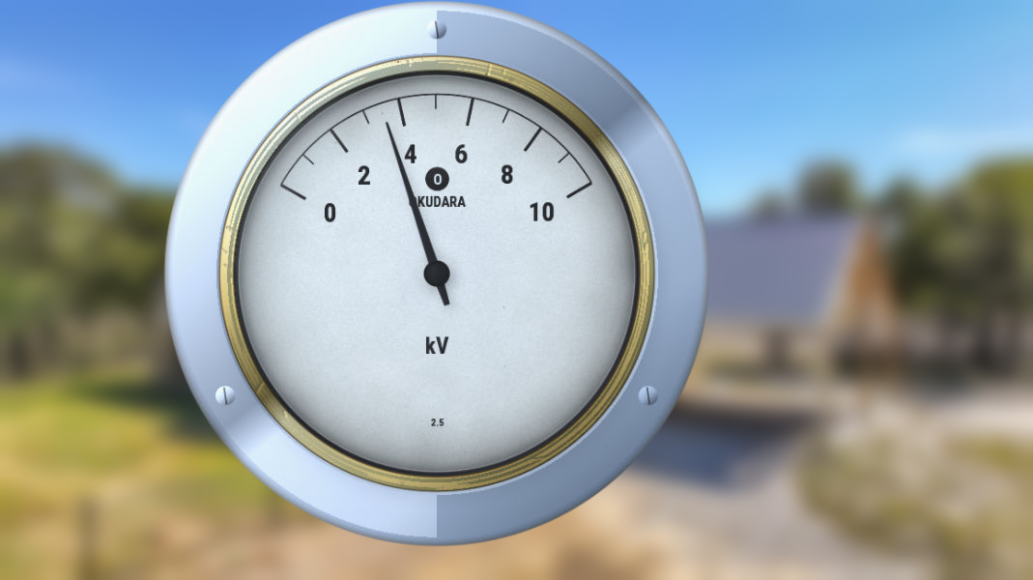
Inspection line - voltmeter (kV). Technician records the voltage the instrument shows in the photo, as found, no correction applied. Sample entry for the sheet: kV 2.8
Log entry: kV 3.5
